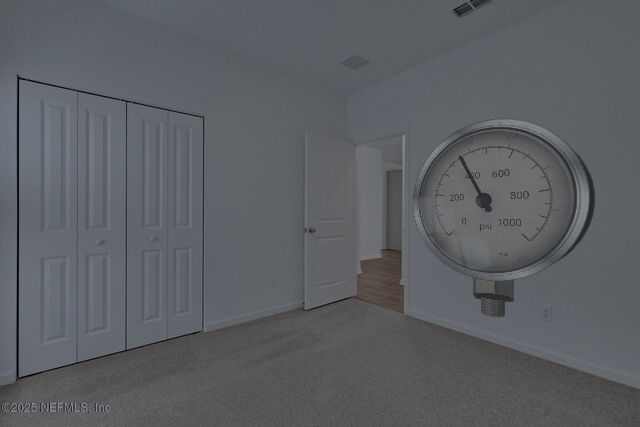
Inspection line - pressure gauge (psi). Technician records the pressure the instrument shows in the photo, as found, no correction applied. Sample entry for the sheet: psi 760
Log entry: psi 400
